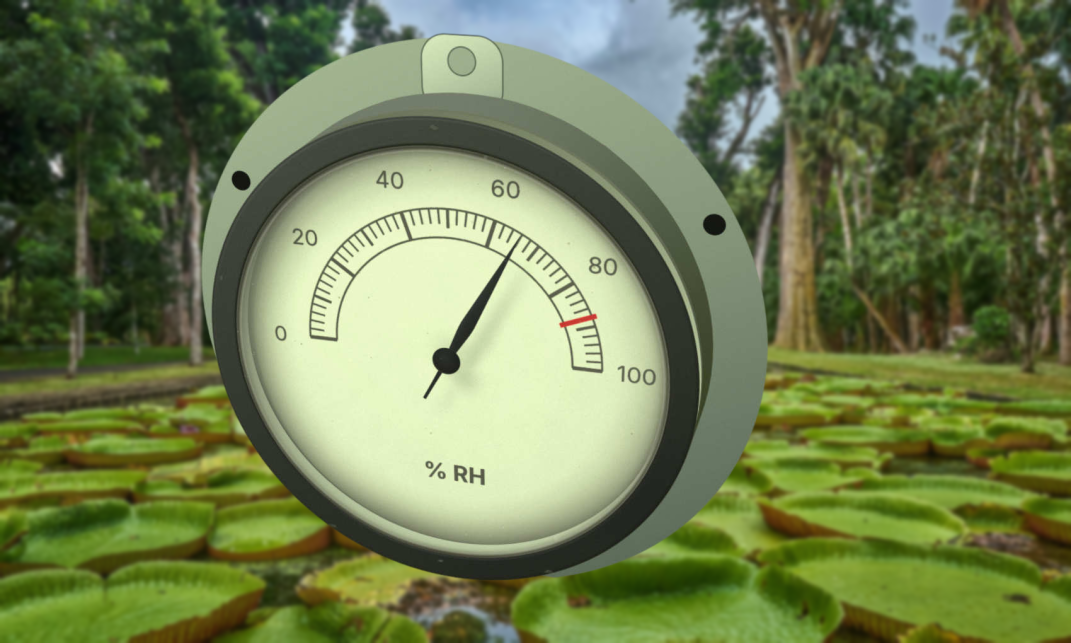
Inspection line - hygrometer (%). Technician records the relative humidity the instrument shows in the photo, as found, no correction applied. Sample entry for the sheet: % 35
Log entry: % 66
